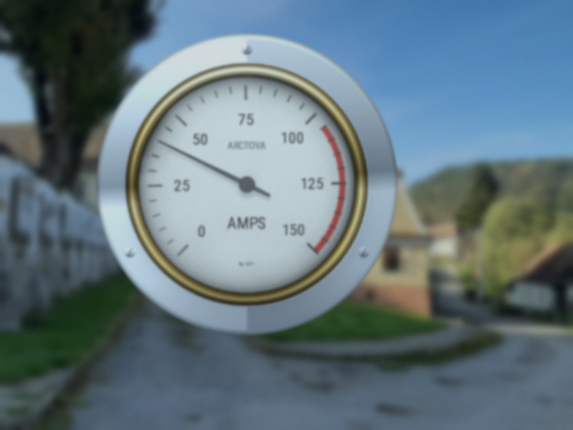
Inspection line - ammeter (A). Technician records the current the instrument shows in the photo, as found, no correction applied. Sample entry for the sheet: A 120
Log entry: A 40
